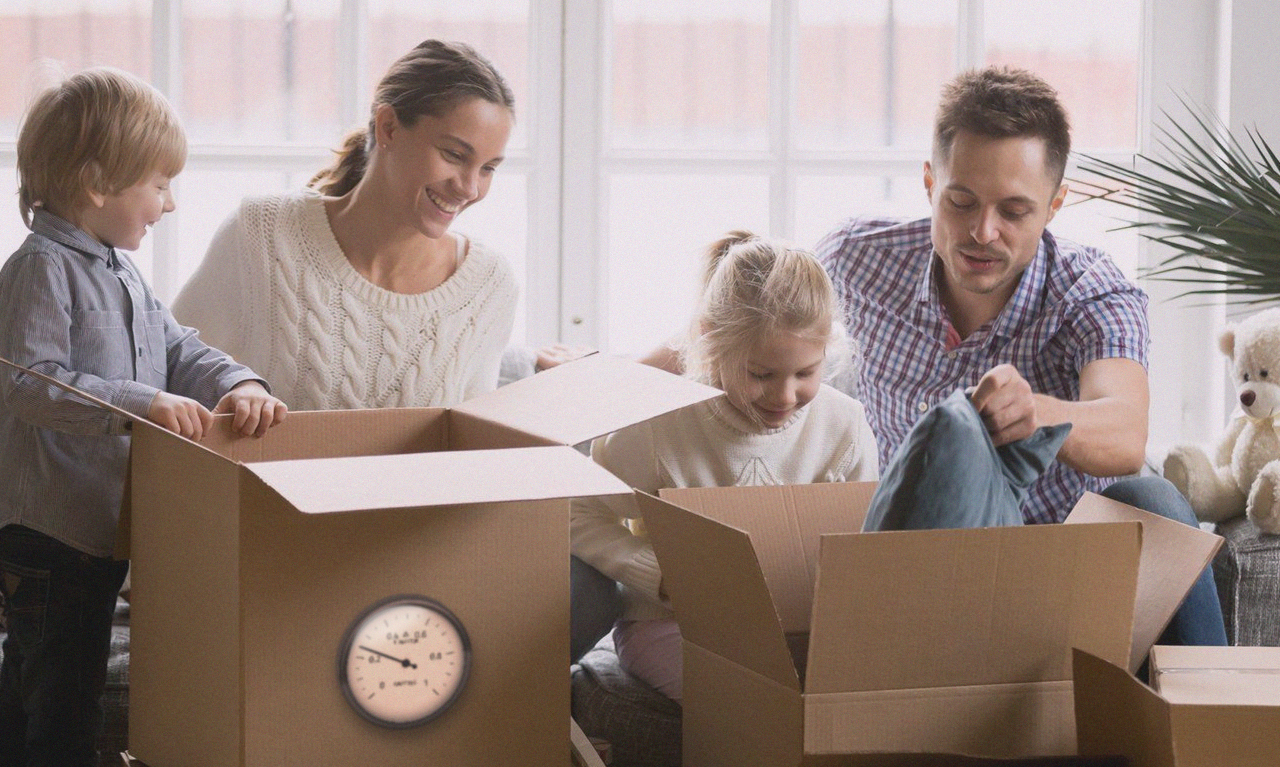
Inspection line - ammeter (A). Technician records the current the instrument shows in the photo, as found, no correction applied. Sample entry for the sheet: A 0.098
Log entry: A 0.25
